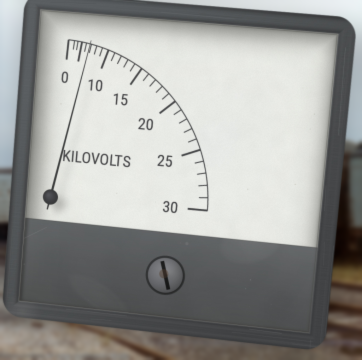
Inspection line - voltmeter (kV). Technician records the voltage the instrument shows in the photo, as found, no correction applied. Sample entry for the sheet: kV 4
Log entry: kV 7
